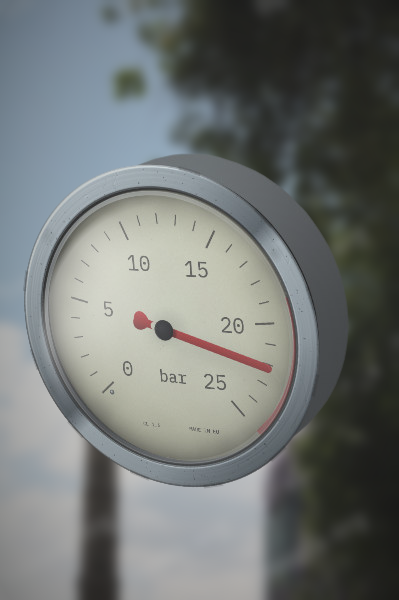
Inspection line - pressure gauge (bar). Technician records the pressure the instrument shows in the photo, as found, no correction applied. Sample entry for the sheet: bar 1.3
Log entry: bar 22
